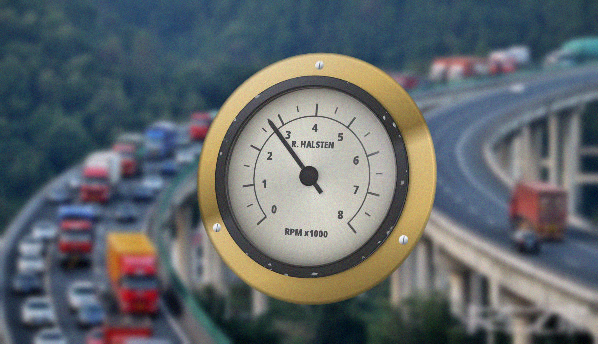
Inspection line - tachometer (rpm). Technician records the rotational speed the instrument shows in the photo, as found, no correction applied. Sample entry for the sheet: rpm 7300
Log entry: rpm 2750
